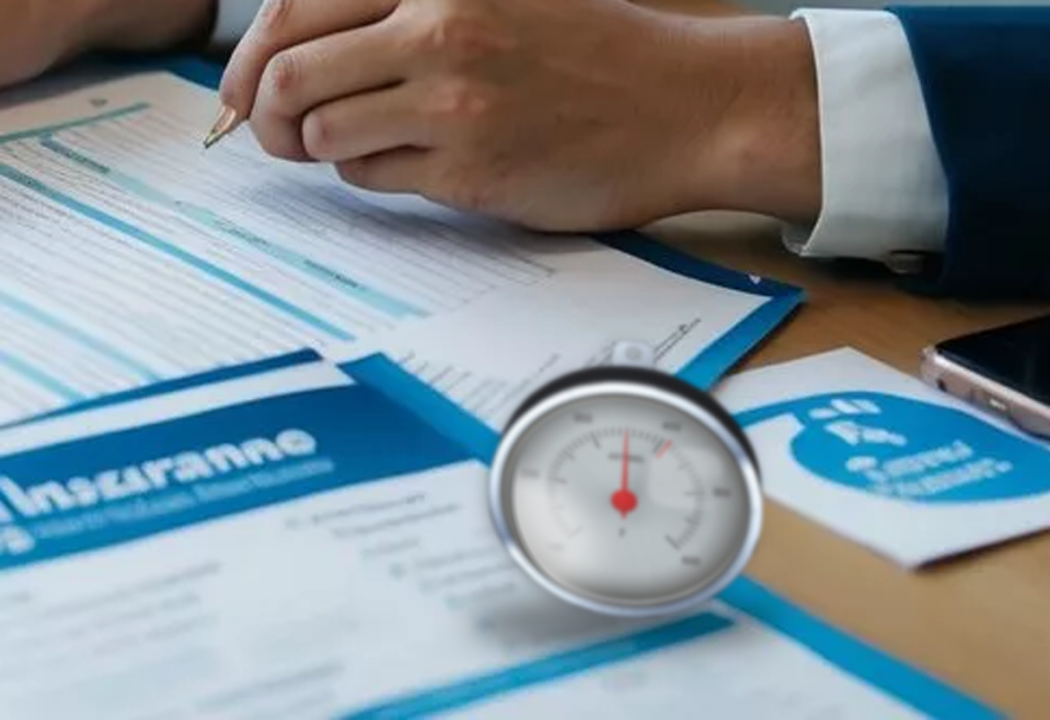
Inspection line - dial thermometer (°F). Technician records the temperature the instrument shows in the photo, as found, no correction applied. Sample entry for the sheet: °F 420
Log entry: °F 350
